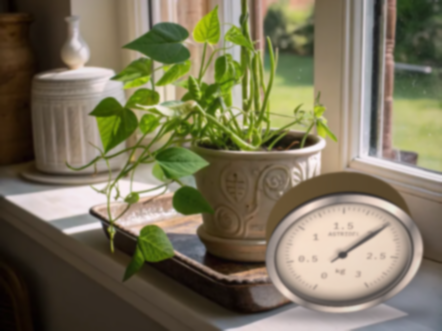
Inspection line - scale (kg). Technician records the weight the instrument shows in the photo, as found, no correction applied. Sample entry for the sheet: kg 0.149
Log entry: kg 2
